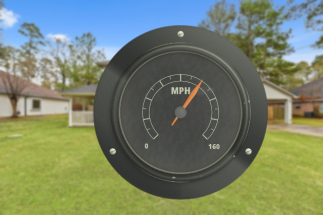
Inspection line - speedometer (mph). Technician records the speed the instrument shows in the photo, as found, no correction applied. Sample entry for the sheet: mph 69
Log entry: mph 100
